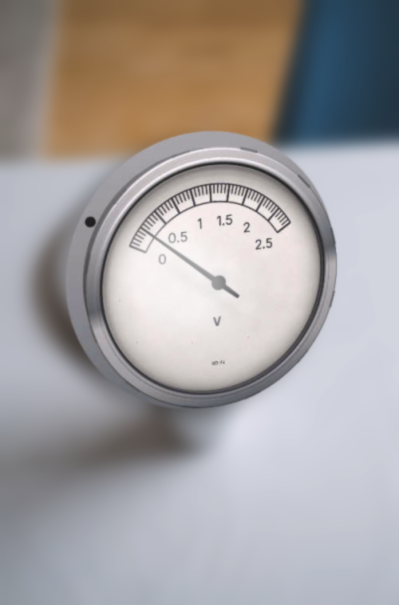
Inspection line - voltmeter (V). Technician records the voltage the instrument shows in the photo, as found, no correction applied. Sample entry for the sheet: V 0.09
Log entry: V 0.25
